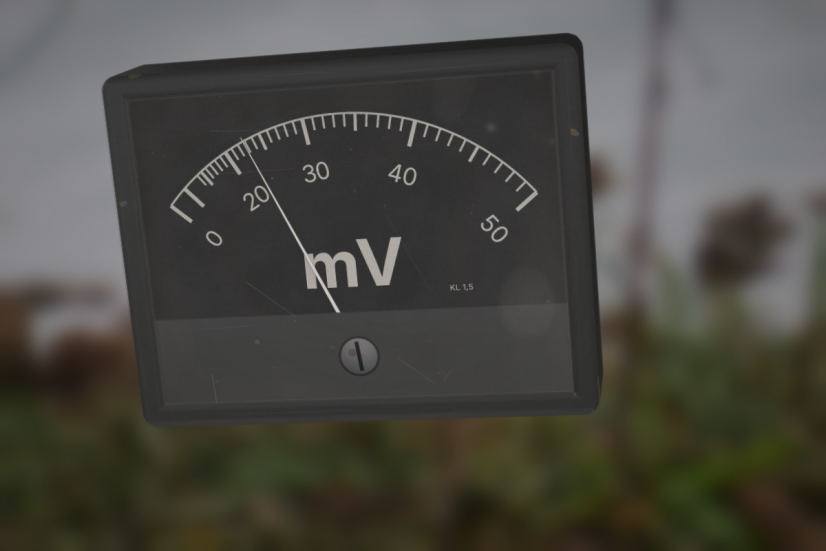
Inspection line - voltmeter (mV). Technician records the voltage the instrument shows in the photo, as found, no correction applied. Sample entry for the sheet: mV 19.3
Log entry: mV 23
